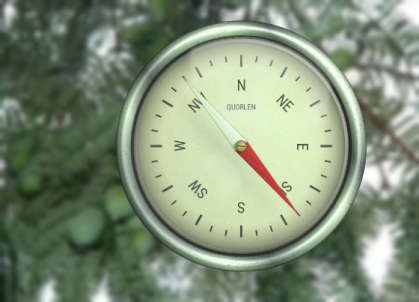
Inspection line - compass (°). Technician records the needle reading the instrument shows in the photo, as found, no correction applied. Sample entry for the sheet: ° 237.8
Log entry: ° 140
